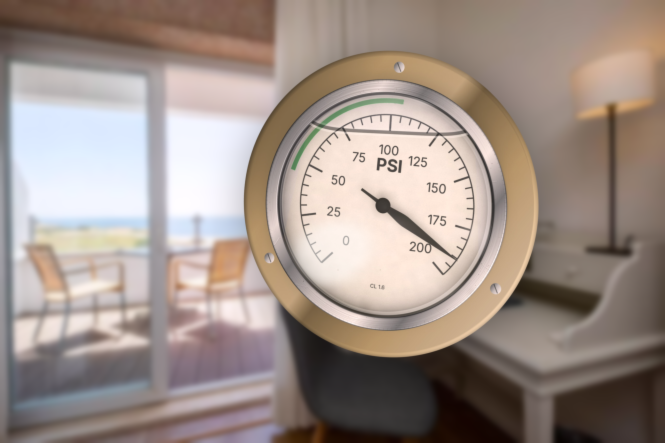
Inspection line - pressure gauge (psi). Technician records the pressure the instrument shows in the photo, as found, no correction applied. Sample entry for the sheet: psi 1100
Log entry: psi 190
